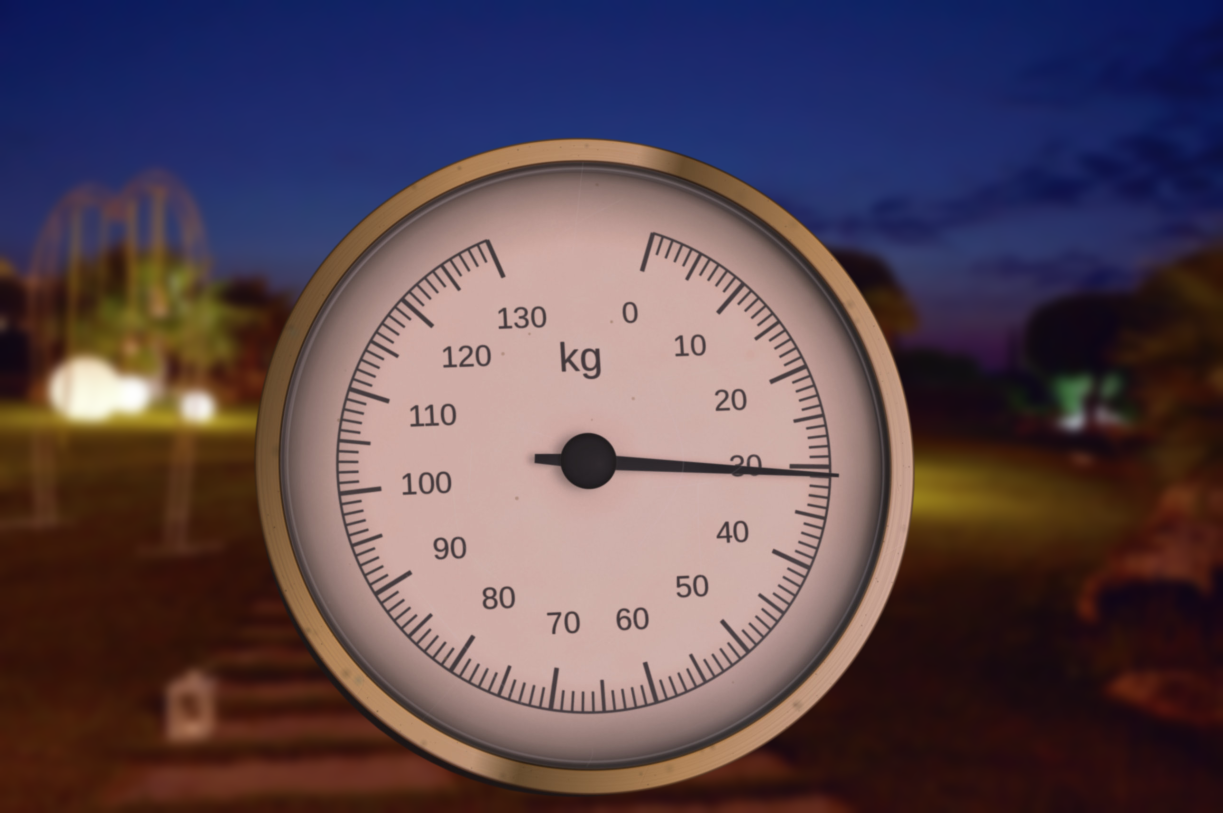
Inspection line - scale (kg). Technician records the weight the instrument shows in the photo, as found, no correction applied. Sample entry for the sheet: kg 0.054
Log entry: kg 31
